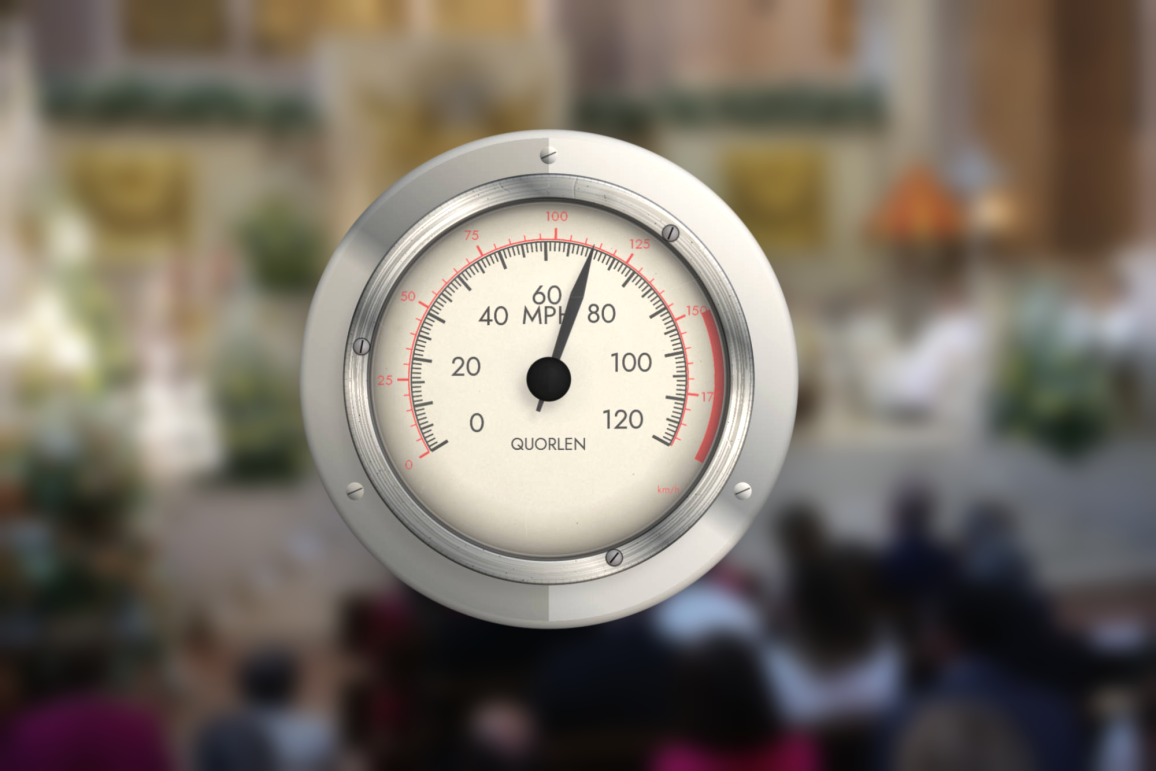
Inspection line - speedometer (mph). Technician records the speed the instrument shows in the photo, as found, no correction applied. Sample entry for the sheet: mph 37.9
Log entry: mph 70
